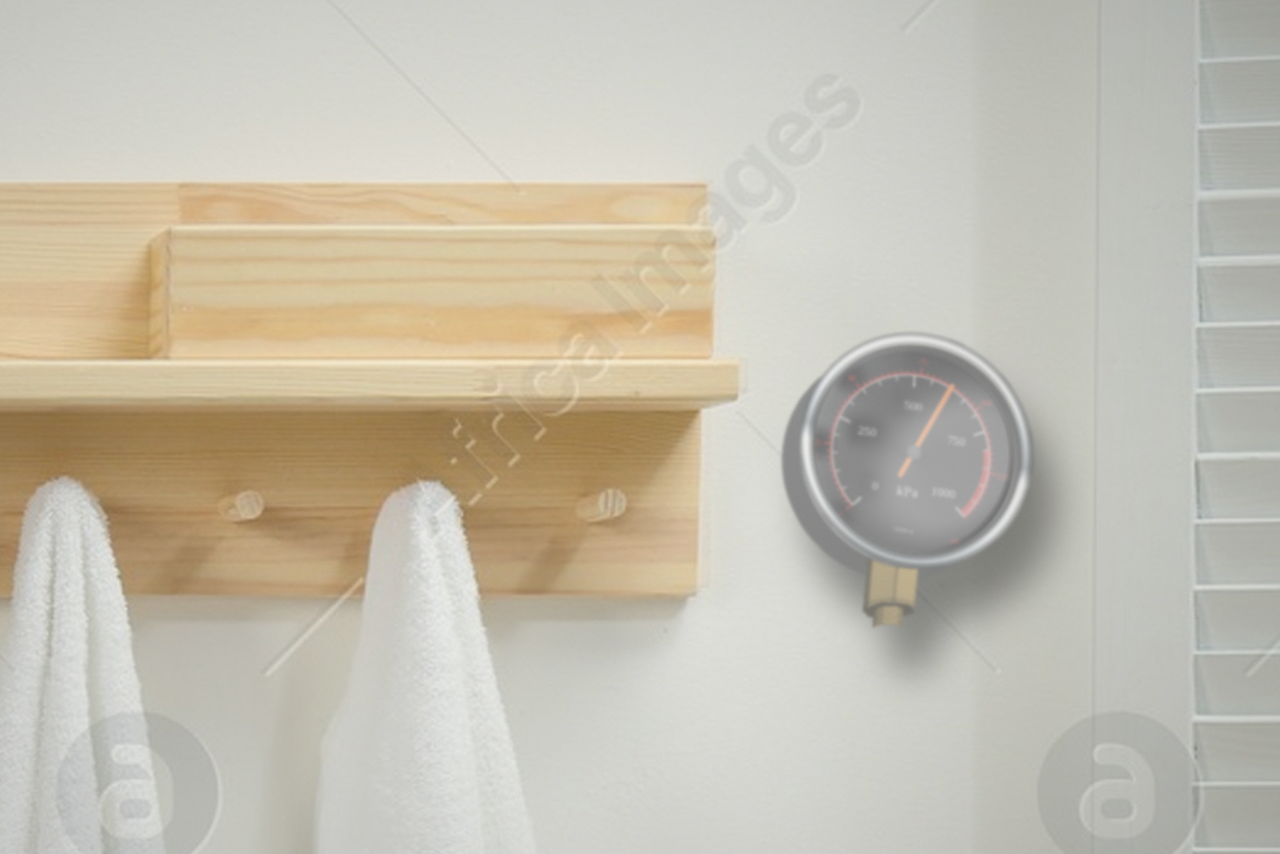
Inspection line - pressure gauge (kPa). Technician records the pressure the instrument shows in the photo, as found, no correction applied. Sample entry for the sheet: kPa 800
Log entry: kPa 600
